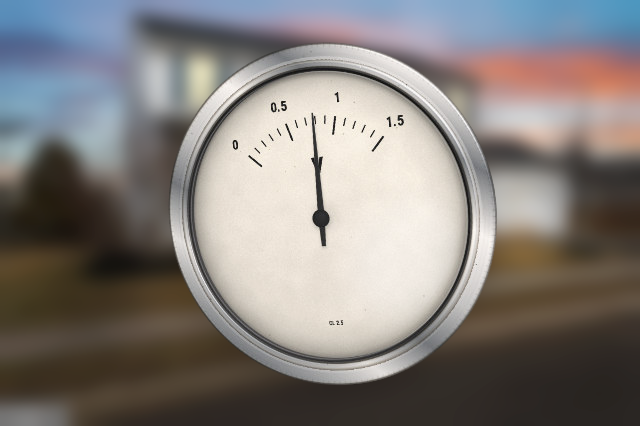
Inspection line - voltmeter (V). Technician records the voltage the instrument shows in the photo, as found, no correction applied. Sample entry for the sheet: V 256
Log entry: V 0.8
